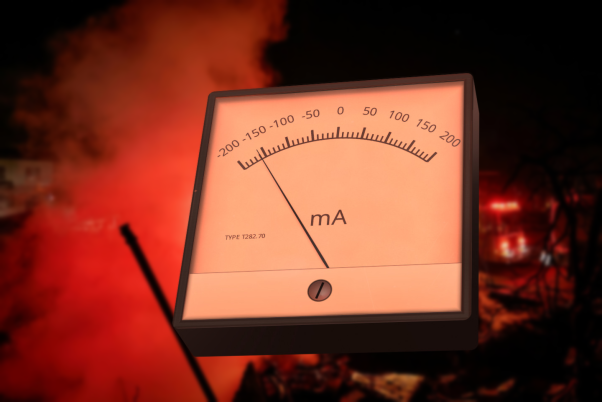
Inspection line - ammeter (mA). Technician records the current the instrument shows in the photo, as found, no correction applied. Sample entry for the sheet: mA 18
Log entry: mA -160
